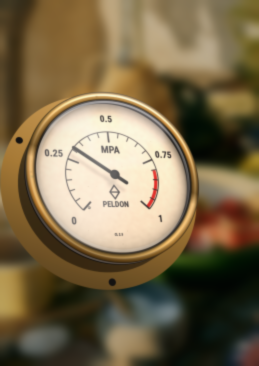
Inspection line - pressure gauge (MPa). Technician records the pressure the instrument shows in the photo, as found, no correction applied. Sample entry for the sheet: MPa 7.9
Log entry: MPa 0.3
